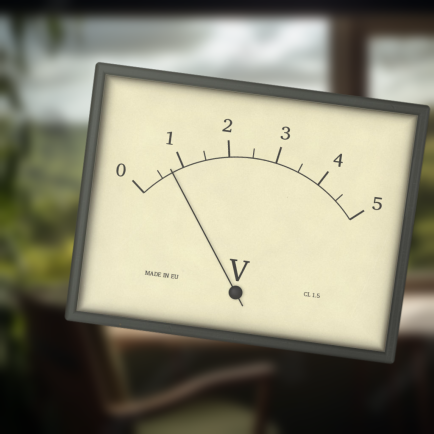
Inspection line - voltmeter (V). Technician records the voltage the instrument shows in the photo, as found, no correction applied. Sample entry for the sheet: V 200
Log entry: V 0.75
